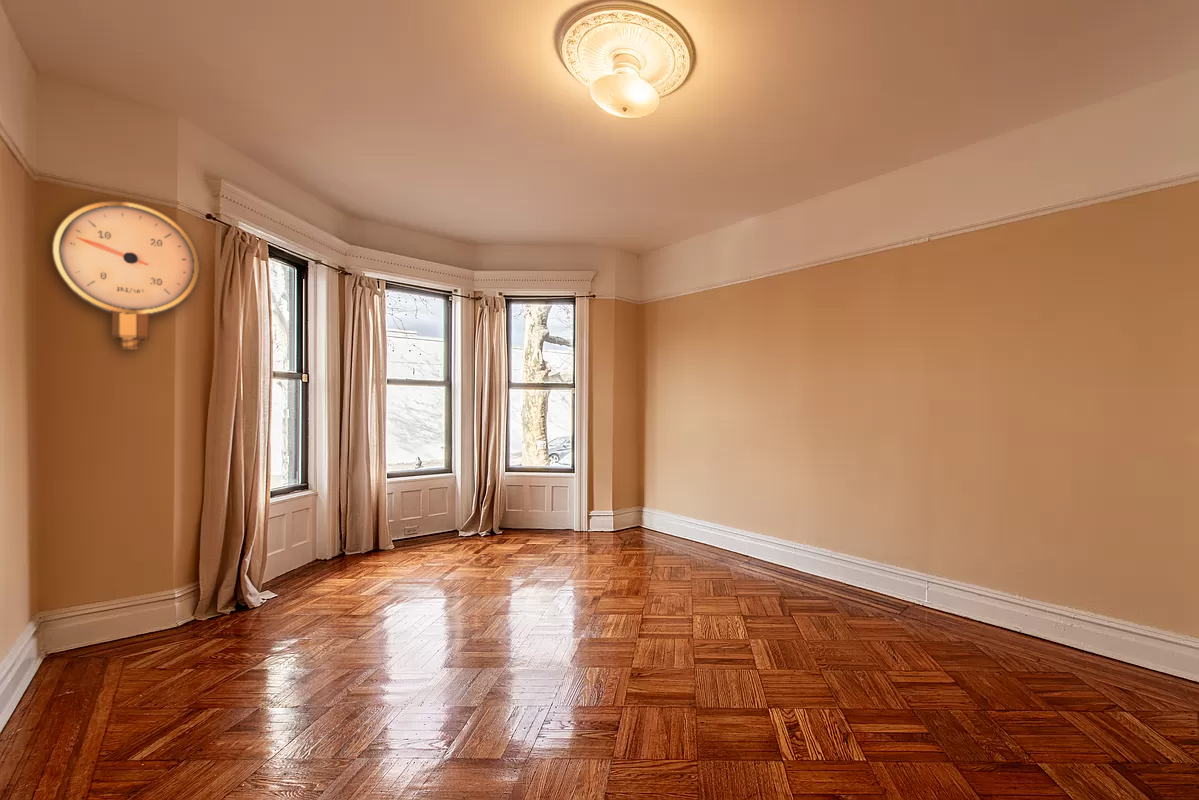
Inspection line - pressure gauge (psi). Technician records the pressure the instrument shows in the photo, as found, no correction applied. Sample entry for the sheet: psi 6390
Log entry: psi 7
